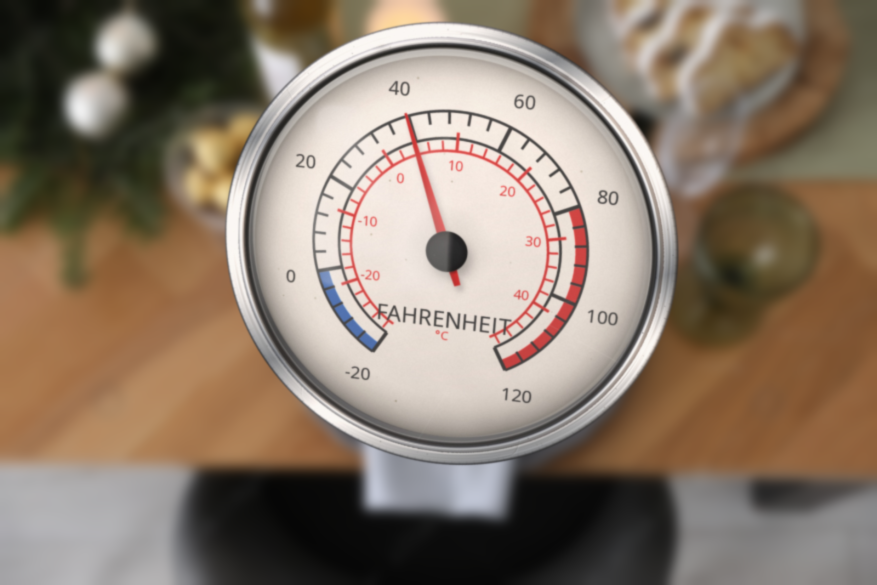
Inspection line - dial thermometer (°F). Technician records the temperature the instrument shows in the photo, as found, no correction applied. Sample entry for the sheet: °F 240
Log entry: °F 40
